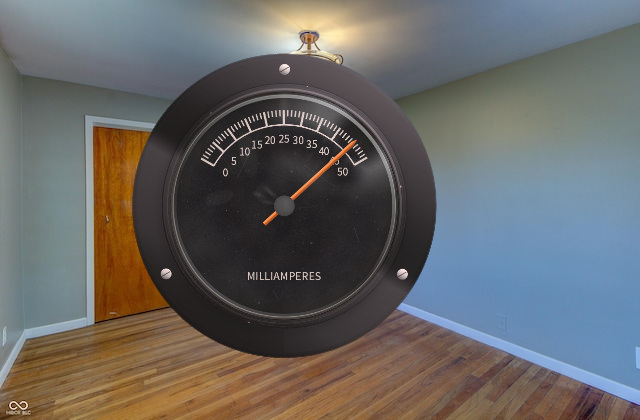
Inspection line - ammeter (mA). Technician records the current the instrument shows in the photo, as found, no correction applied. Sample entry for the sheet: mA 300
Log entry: mA 45
